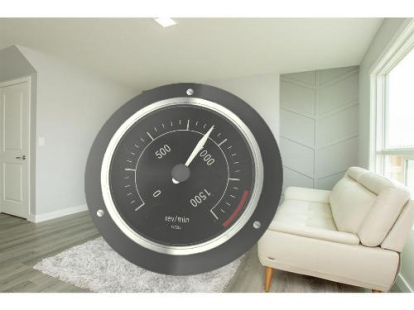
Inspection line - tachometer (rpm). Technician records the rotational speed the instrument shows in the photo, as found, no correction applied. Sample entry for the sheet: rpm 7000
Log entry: rpm 900
